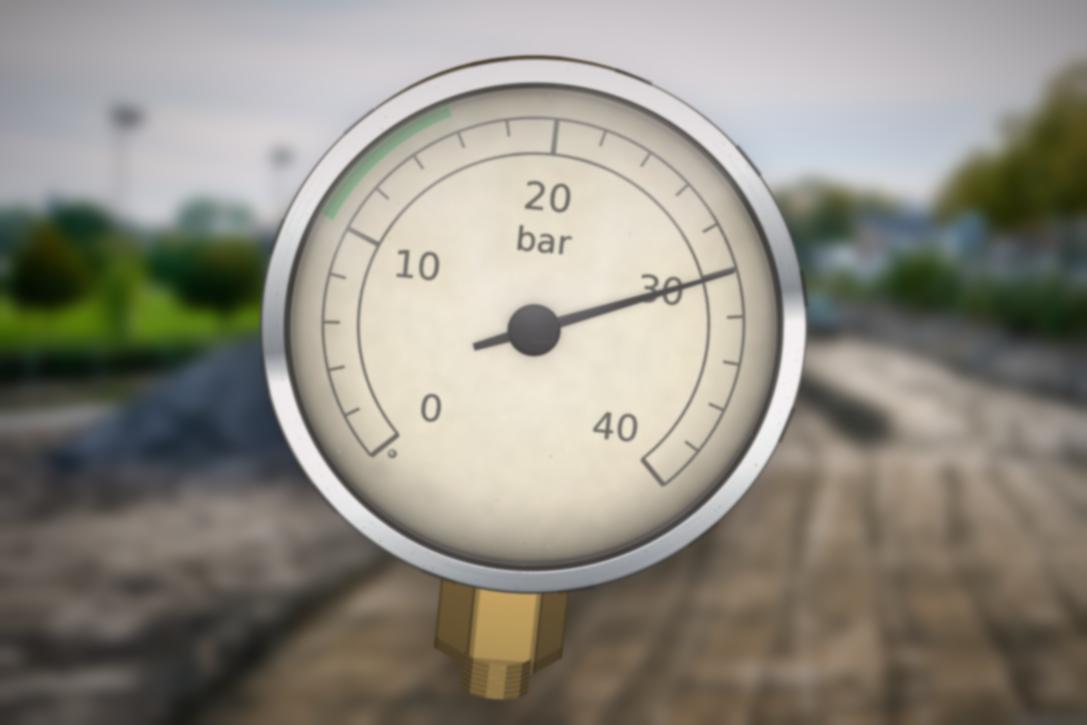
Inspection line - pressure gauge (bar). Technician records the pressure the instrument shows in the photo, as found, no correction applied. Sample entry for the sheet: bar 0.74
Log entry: bar 30
